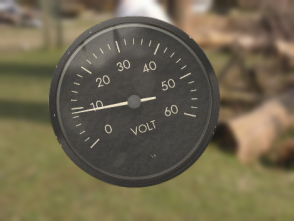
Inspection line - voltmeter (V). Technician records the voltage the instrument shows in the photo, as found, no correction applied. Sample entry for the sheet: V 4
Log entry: V 9
